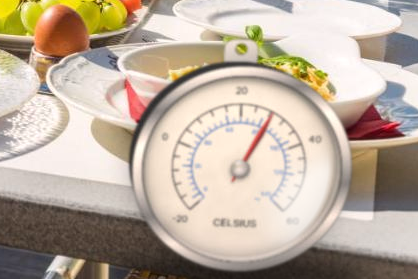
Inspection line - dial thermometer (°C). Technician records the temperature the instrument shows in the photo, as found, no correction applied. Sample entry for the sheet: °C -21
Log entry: °C 28
